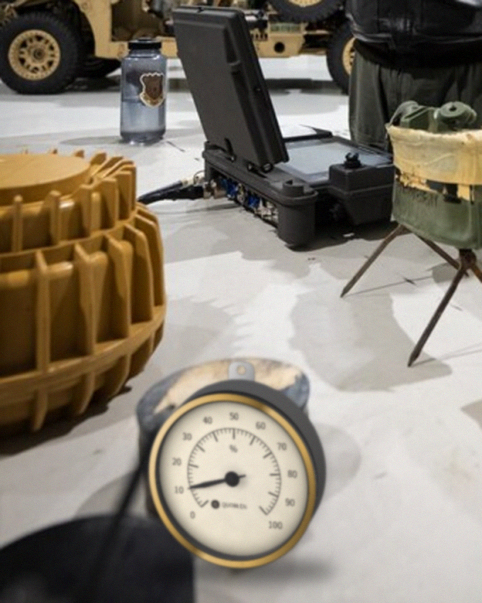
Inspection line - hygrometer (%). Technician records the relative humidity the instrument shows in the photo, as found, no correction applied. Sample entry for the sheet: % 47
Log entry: % 10
